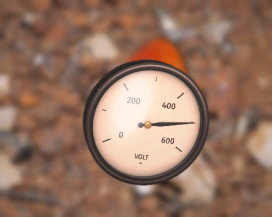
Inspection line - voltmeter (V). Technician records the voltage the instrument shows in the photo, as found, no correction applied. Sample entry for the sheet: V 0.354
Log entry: V 500
